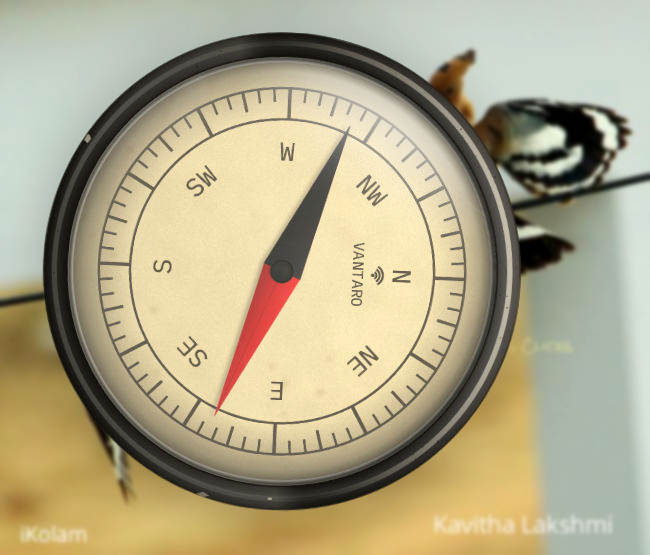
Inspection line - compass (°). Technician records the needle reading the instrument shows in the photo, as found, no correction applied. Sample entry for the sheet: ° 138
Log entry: ° 112.5
